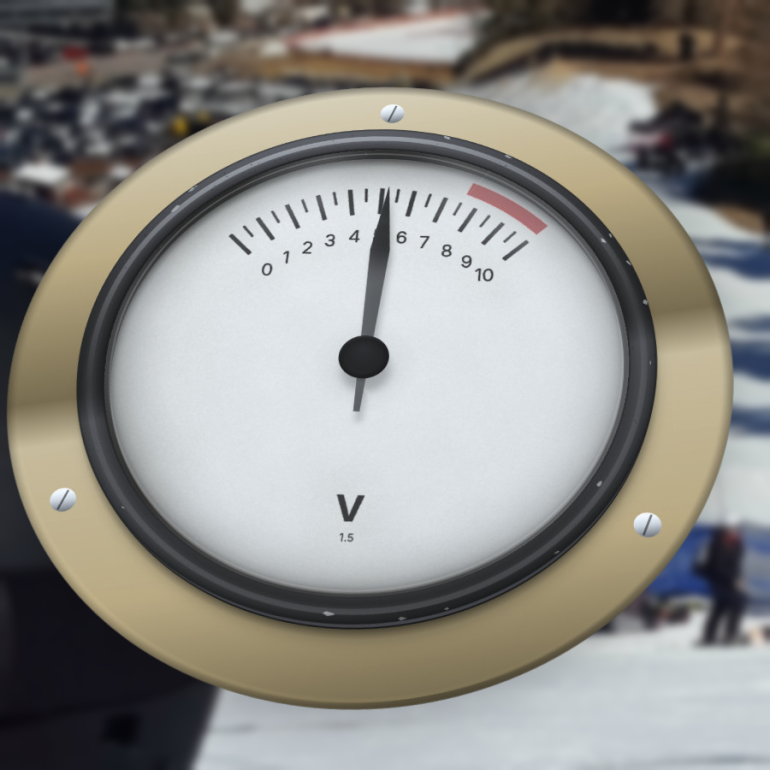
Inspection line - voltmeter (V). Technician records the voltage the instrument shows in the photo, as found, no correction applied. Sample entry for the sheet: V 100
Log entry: V 5.25
